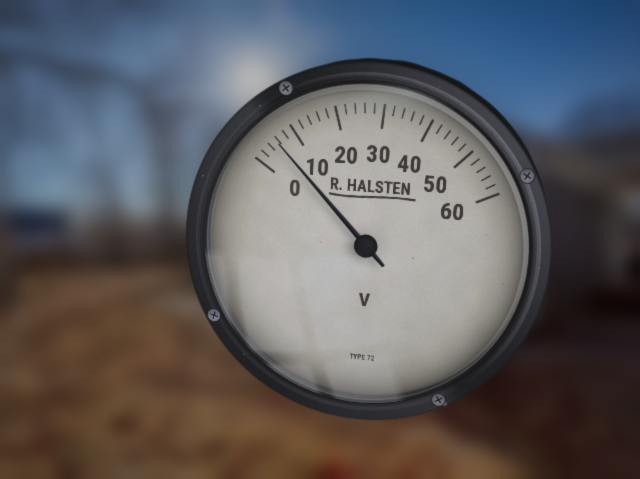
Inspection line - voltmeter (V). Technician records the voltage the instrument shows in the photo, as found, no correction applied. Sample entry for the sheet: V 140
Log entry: V 6
